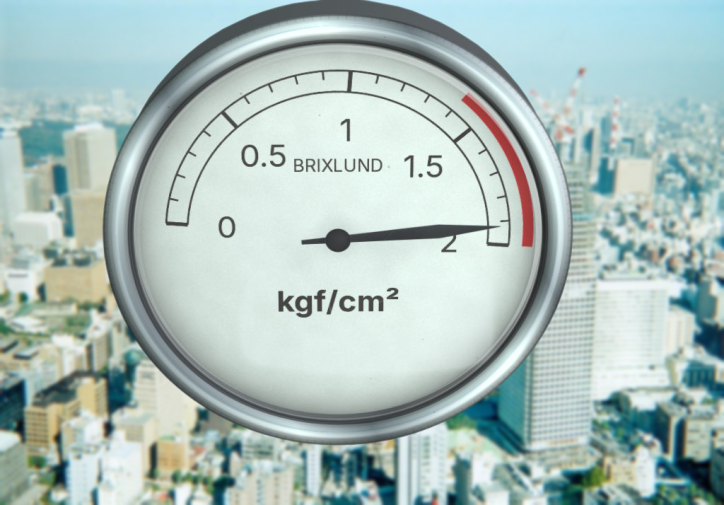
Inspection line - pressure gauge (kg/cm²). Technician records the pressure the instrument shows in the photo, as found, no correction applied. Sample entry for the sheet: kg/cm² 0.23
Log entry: kg/cm² 1.9
